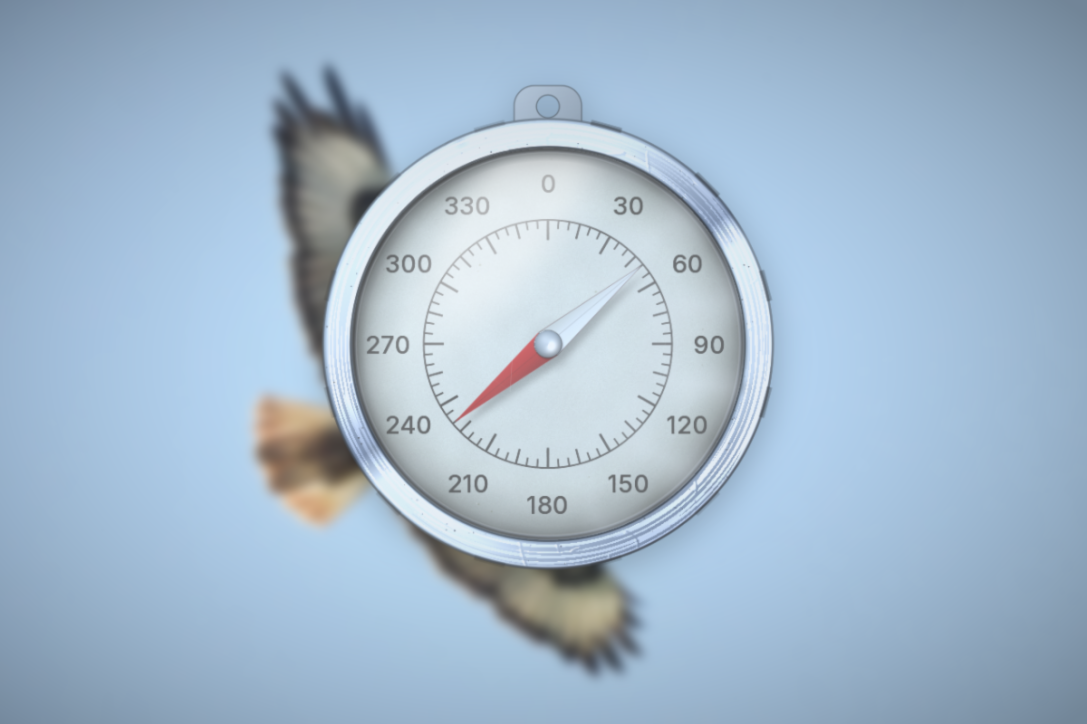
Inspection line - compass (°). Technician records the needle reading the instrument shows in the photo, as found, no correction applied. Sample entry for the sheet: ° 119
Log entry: ° 230
